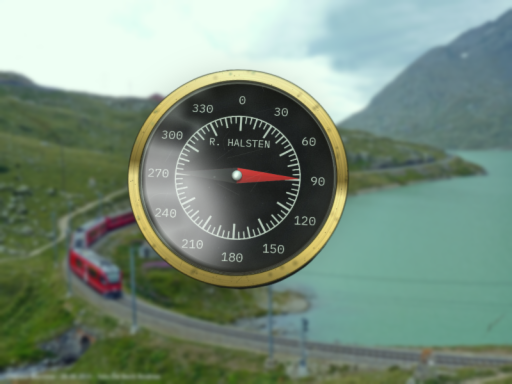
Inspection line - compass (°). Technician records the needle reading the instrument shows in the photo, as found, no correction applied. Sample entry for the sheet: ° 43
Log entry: ° 90
